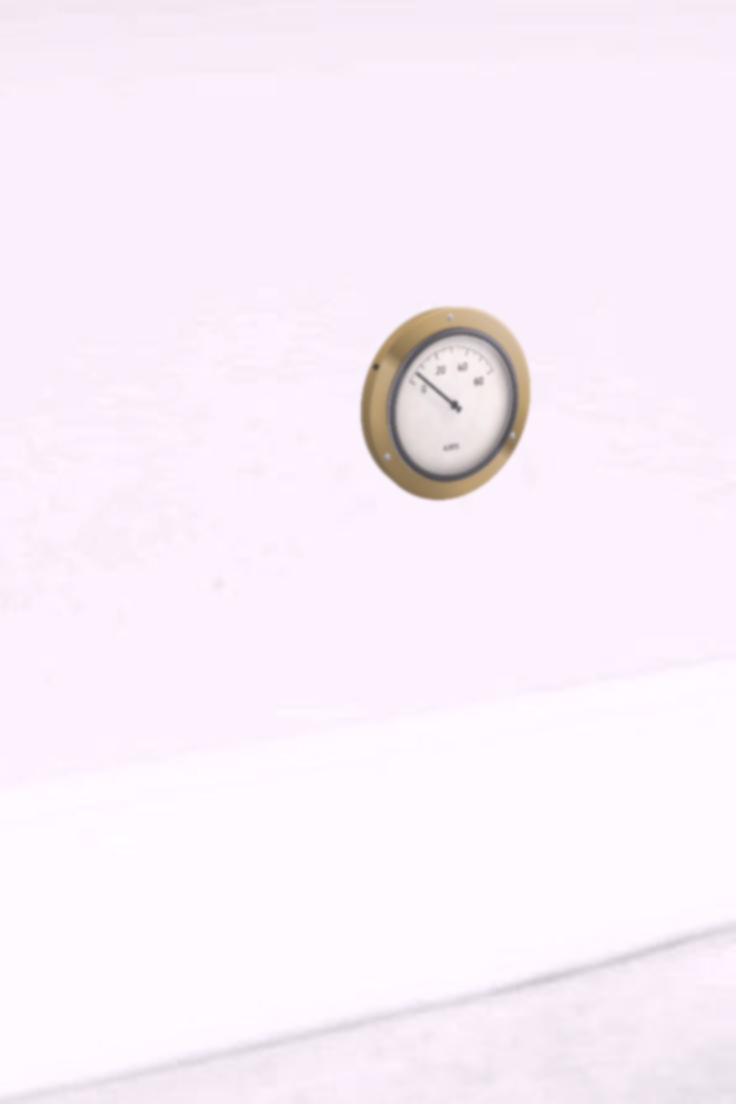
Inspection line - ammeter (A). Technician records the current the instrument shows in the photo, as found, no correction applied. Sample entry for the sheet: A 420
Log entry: A 5
